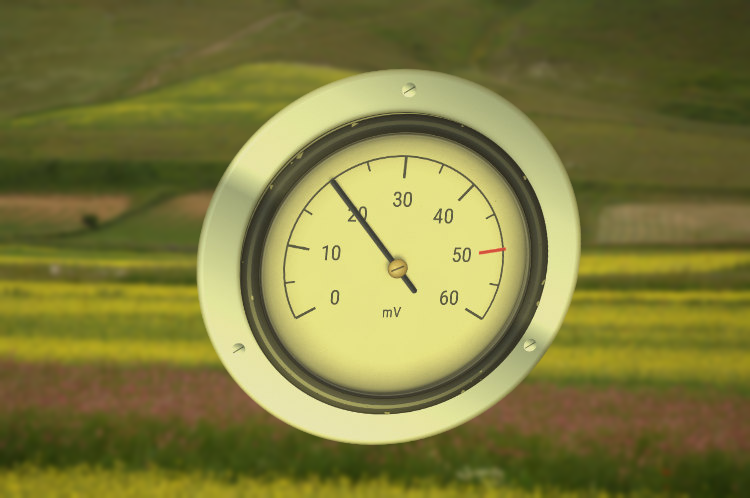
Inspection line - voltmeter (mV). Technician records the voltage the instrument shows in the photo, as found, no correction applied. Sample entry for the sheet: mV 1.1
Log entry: mV 20
